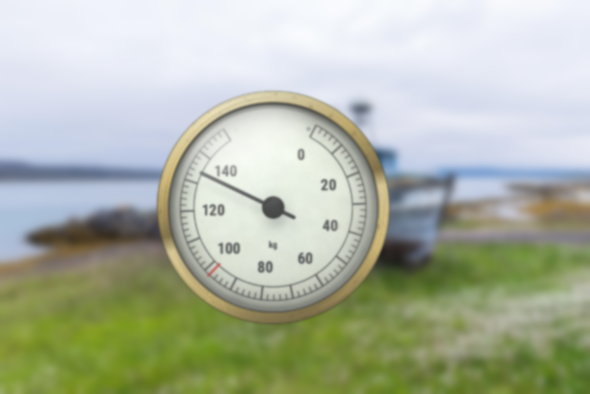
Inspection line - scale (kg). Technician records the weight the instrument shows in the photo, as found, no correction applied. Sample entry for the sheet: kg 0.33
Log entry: kg 134
